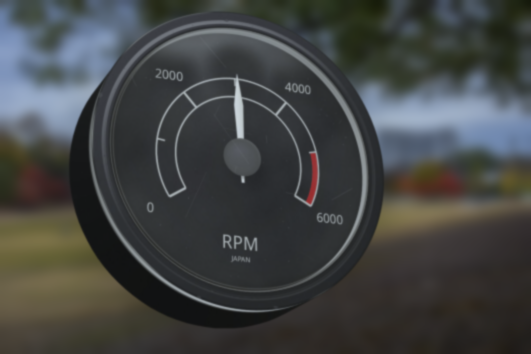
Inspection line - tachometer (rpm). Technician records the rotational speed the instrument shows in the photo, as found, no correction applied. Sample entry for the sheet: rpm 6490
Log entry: rpm 3000
